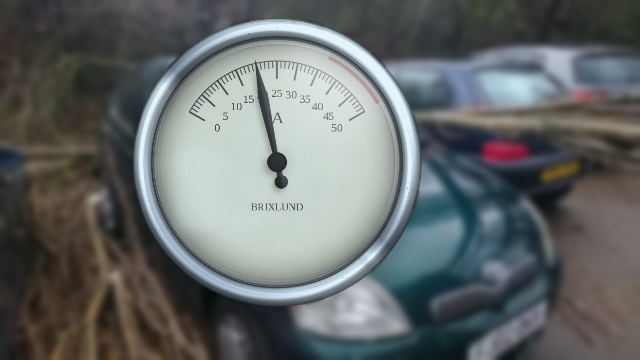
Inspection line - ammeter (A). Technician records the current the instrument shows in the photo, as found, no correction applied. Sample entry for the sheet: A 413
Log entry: A 20
